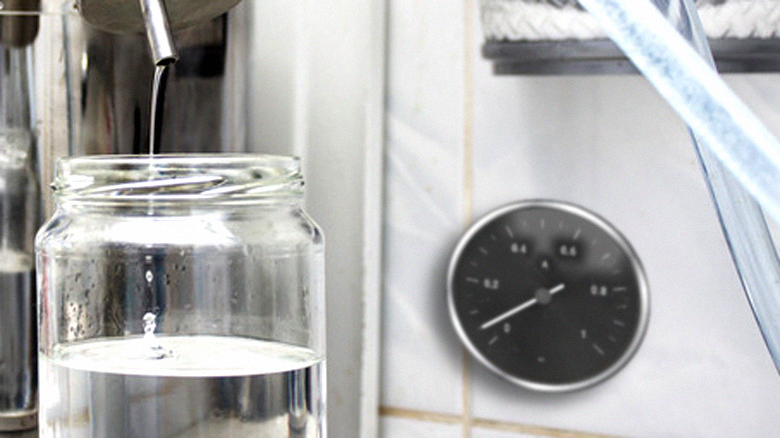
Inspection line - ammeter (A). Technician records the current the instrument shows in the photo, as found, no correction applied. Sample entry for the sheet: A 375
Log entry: A 0.05
